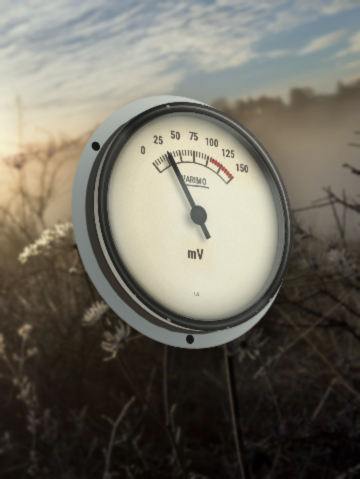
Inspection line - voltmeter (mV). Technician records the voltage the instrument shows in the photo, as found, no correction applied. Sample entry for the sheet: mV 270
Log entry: mV 25
